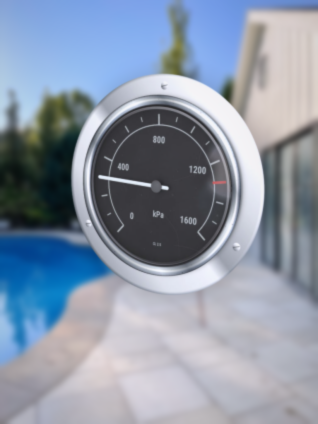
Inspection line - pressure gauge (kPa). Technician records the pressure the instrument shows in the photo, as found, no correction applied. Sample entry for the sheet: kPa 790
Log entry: kPa 300
